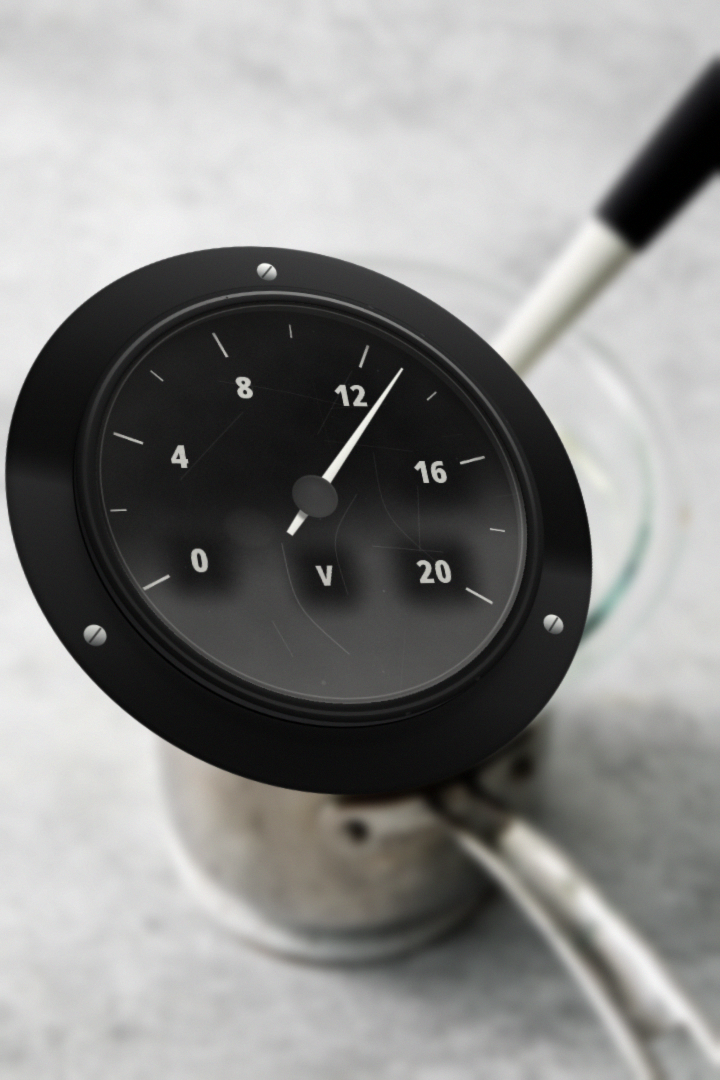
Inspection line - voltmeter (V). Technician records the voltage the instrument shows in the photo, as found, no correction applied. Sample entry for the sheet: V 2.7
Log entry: V 13
